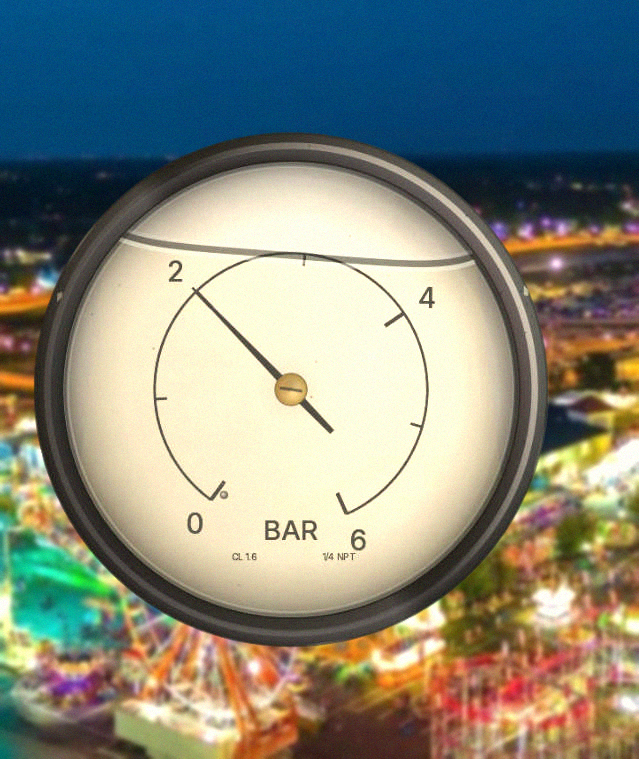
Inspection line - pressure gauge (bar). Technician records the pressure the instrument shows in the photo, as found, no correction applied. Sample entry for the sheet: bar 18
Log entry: bar 2
